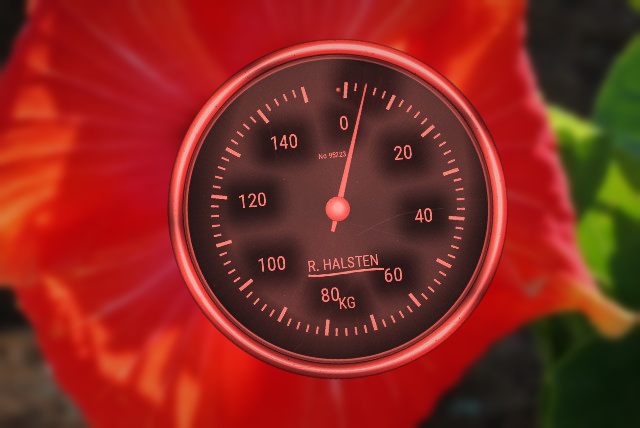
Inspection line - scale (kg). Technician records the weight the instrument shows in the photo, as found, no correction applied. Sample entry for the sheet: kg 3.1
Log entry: kg 4
